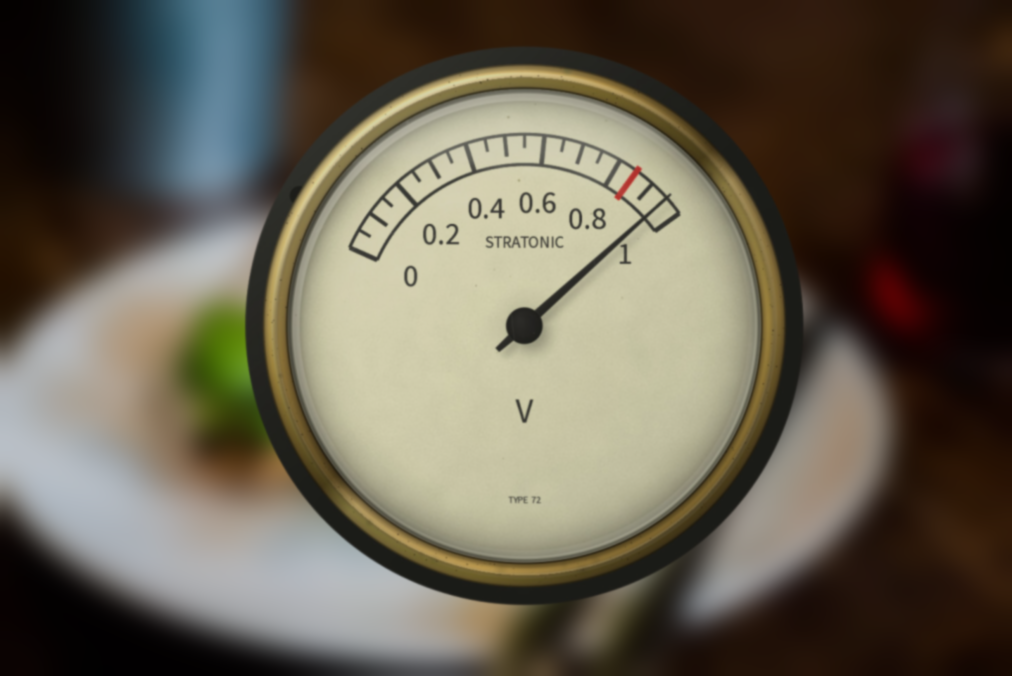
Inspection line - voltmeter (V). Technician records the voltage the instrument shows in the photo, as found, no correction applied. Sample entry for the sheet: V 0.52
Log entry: V 0.95
